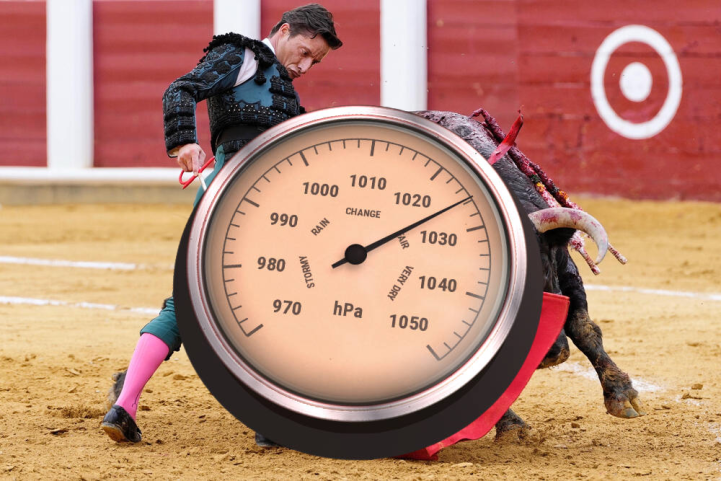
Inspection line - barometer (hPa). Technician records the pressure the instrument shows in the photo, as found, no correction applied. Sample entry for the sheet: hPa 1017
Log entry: hPa 1026
